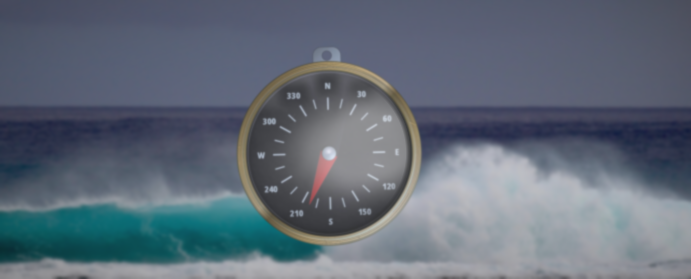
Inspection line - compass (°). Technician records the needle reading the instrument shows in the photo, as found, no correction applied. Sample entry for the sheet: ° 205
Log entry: ° 202.5
